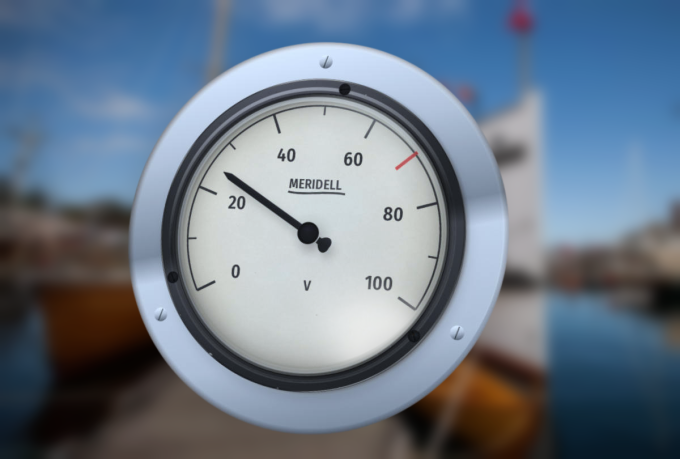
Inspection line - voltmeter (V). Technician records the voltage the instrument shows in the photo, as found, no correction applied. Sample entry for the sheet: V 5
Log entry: V 25
